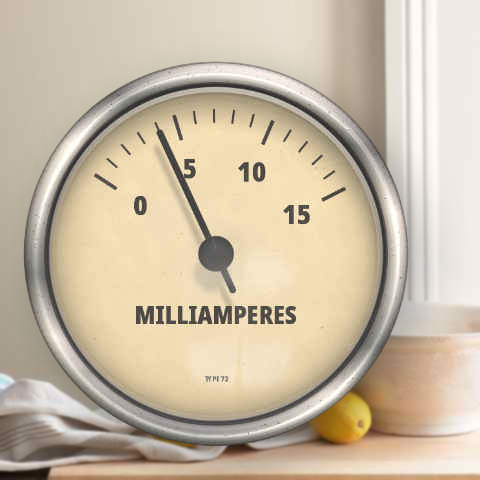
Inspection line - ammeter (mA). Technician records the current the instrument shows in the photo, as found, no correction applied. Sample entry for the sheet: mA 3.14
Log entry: mA 4
